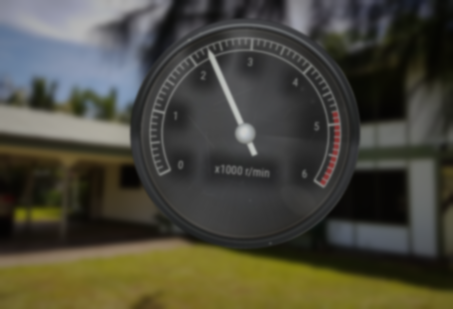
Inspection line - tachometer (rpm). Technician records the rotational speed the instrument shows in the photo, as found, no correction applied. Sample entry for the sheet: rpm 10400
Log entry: rpm 2300
